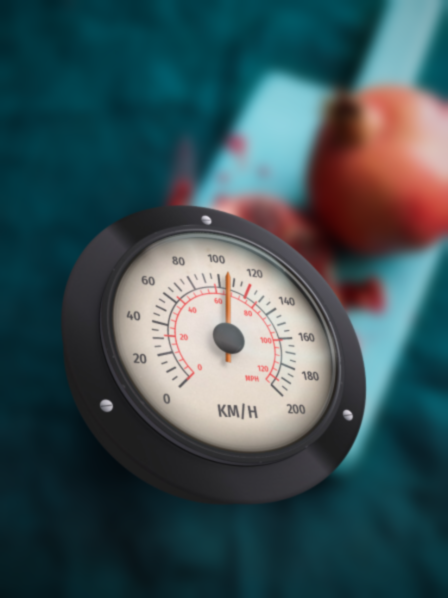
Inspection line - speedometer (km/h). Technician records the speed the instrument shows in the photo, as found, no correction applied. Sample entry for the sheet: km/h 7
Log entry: km/h 105
